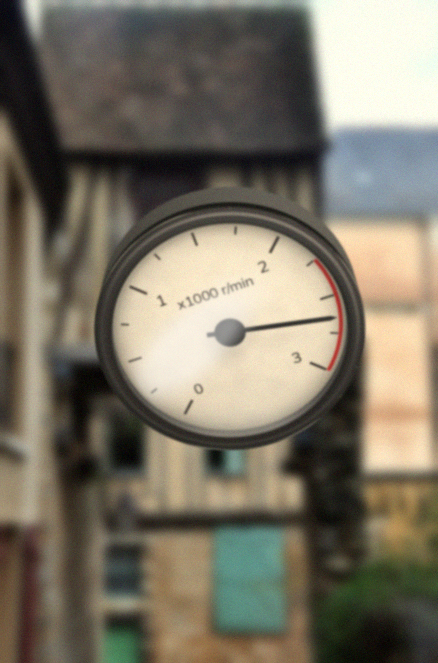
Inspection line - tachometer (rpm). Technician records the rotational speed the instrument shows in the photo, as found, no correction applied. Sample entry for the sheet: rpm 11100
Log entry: rpm 2625
